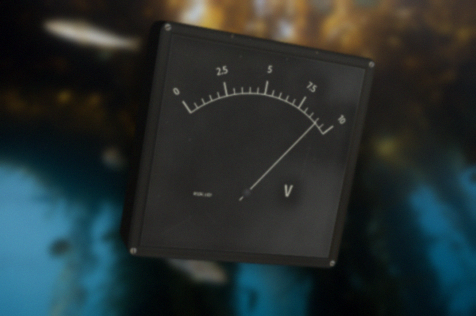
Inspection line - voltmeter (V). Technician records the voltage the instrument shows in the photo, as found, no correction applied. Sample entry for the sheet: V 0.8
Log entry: V 9
